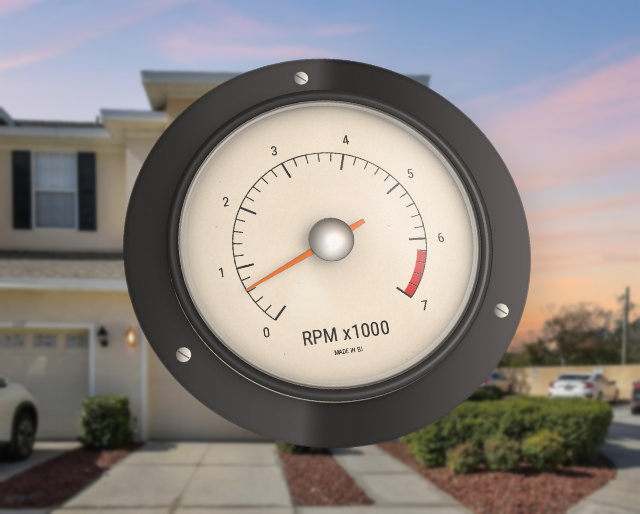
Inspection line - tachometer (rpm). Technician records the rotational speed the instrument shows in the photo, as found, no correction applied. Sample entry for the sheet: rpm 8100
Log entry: rpm 600
